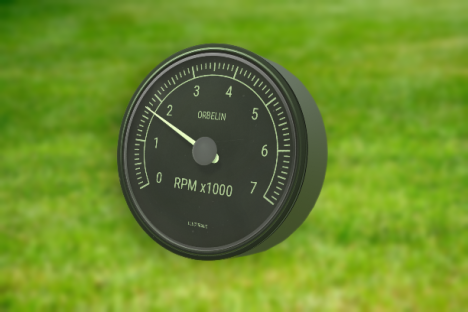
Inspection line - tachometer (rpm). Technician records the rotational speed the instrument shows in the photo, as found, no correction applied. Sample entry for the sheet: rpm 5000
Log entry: rpm 1700
